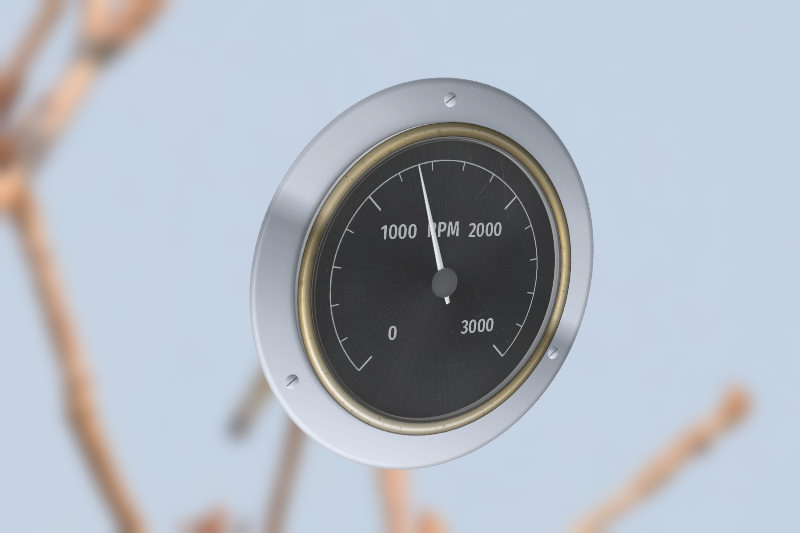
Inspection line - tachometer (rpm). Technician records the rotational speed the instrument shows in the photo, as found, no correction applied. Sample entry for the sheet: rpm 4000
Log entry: rpm 1300
